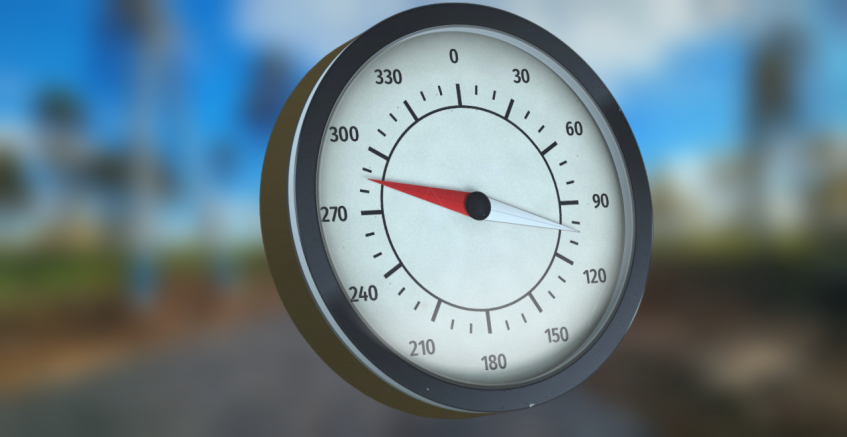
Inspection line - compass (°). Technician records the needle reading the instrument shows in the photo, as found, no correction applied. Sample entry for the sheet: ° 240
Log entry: ° 285
